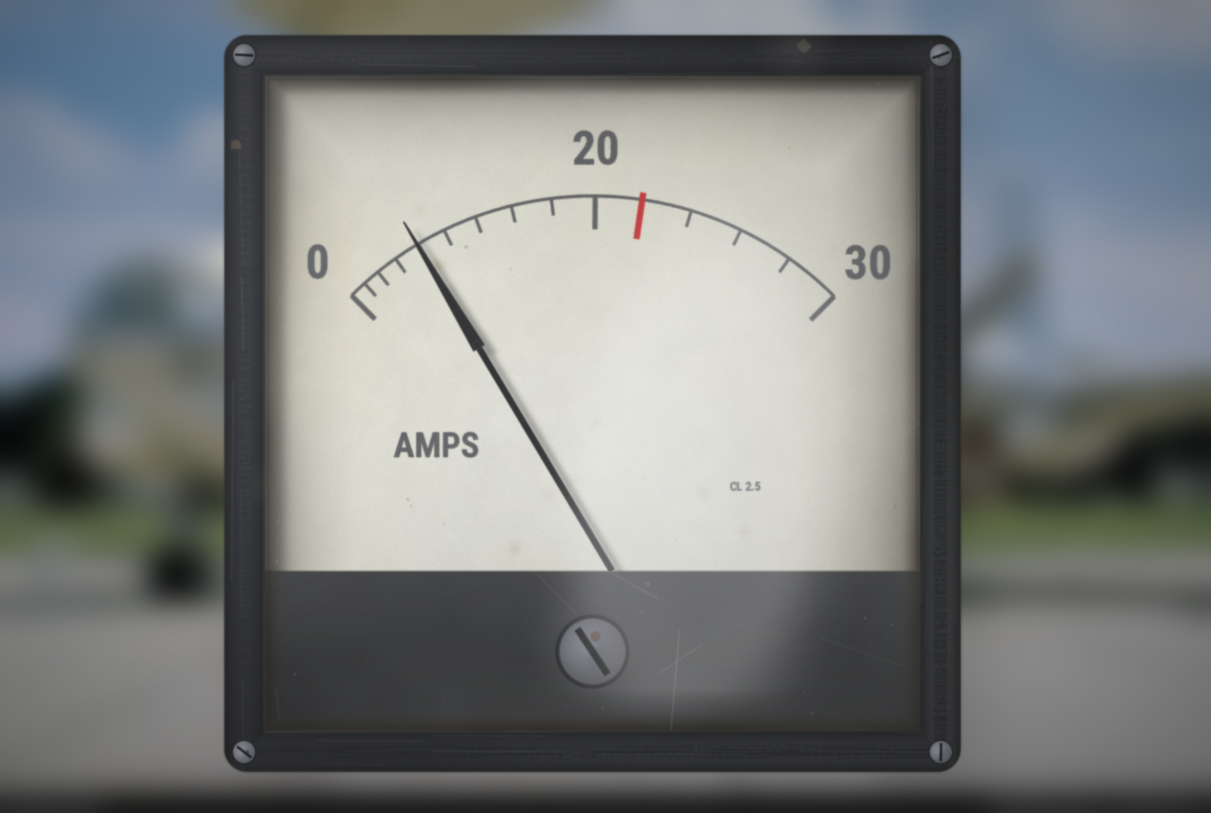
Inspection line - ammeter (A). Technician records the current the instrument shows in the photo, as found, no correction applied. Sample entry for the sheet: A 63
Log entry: A 10
